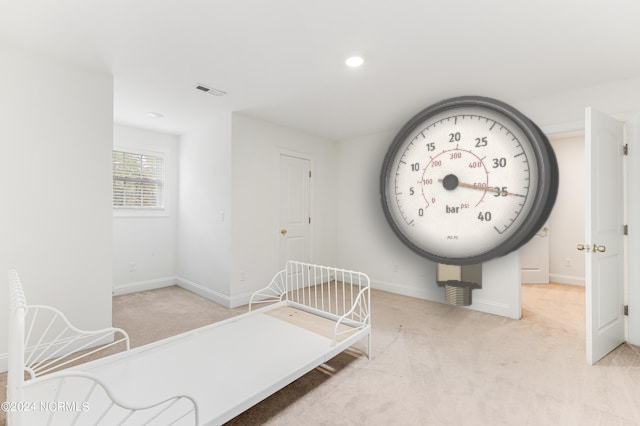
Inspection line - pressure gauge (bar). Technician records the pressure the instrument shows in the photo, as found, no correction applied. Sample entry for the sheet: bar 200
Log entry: bar 35
